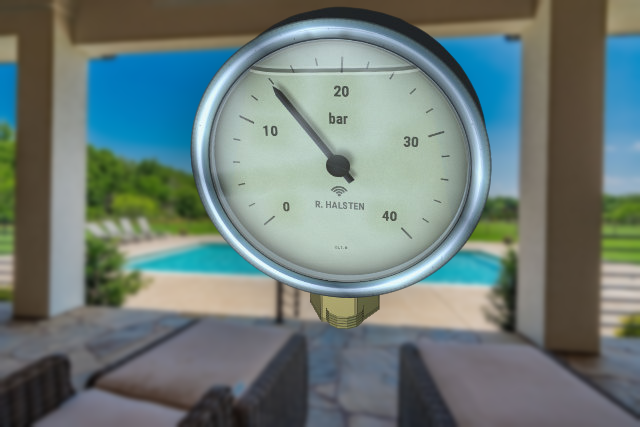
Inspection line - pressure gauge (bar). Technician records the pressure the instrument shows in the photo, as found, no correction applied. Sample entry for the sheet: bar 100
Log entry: bar 14
